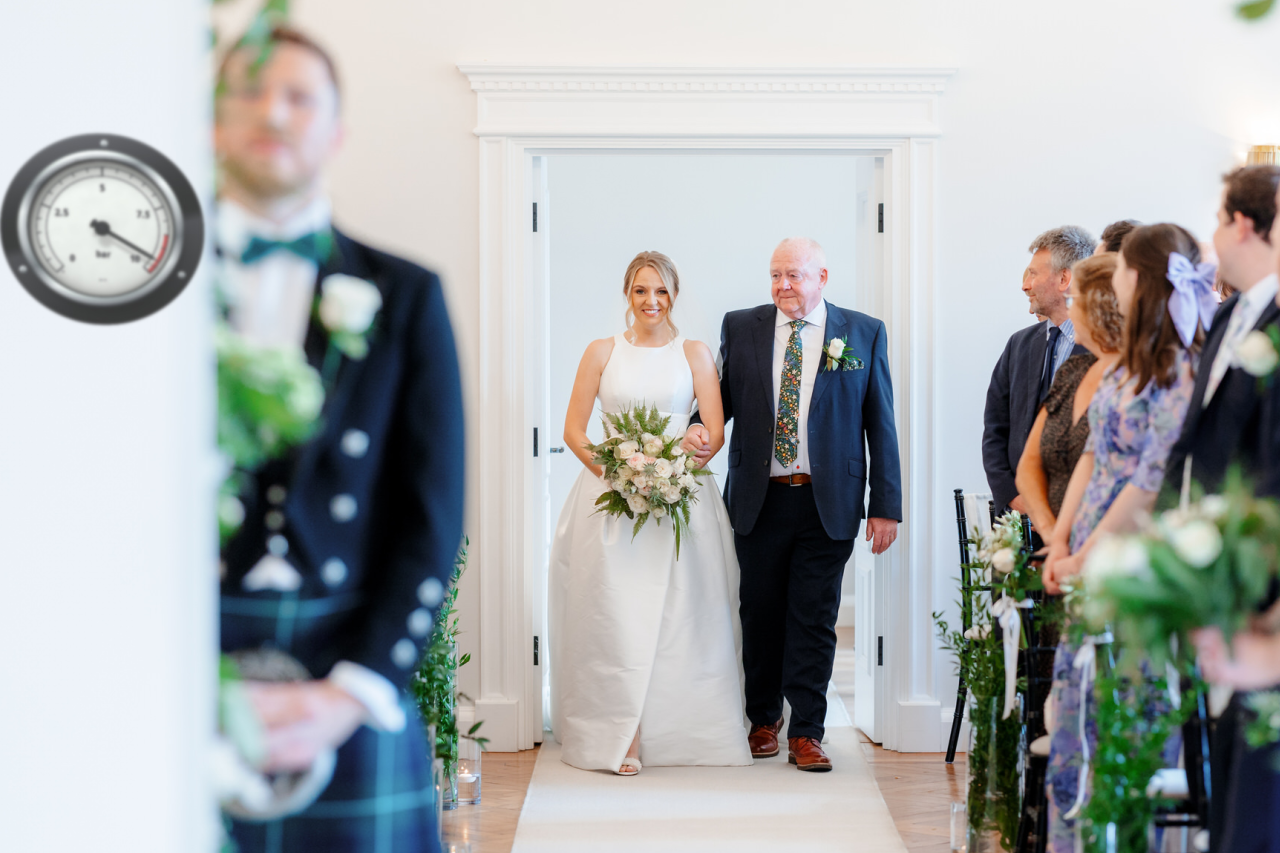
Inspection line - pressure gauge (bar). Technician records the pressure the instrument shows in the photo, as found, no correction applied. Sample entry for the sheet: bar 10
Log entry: bar 9.5
